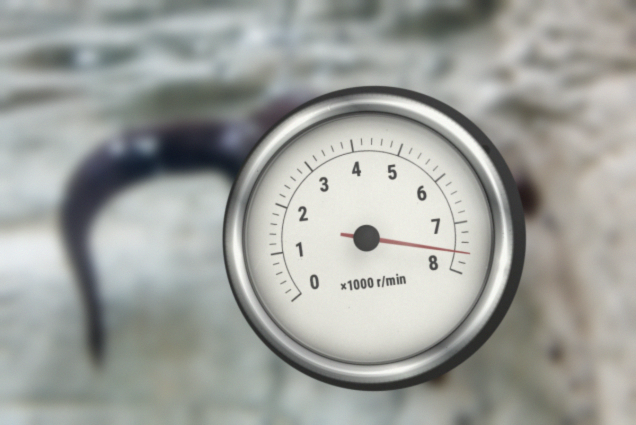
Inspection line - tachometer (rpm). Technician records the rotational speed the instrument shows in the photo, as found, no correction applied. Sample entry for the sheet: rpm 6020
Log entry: rpm 7600
